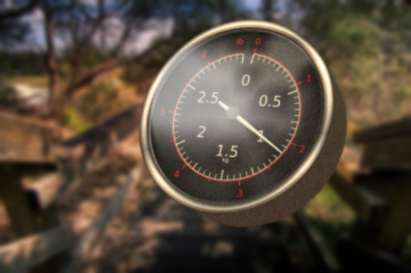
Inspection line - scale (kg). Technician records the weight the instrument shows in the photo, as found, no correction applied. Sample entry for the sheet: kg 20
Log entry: kg 1
